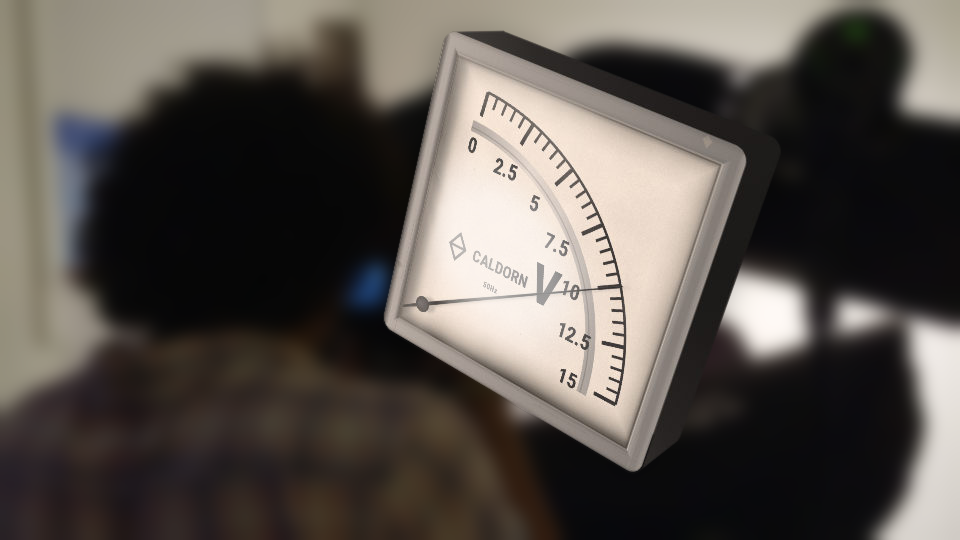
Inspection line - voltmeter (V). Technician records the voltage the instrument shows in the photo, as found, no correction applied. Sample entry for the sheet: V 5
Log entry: V 10
